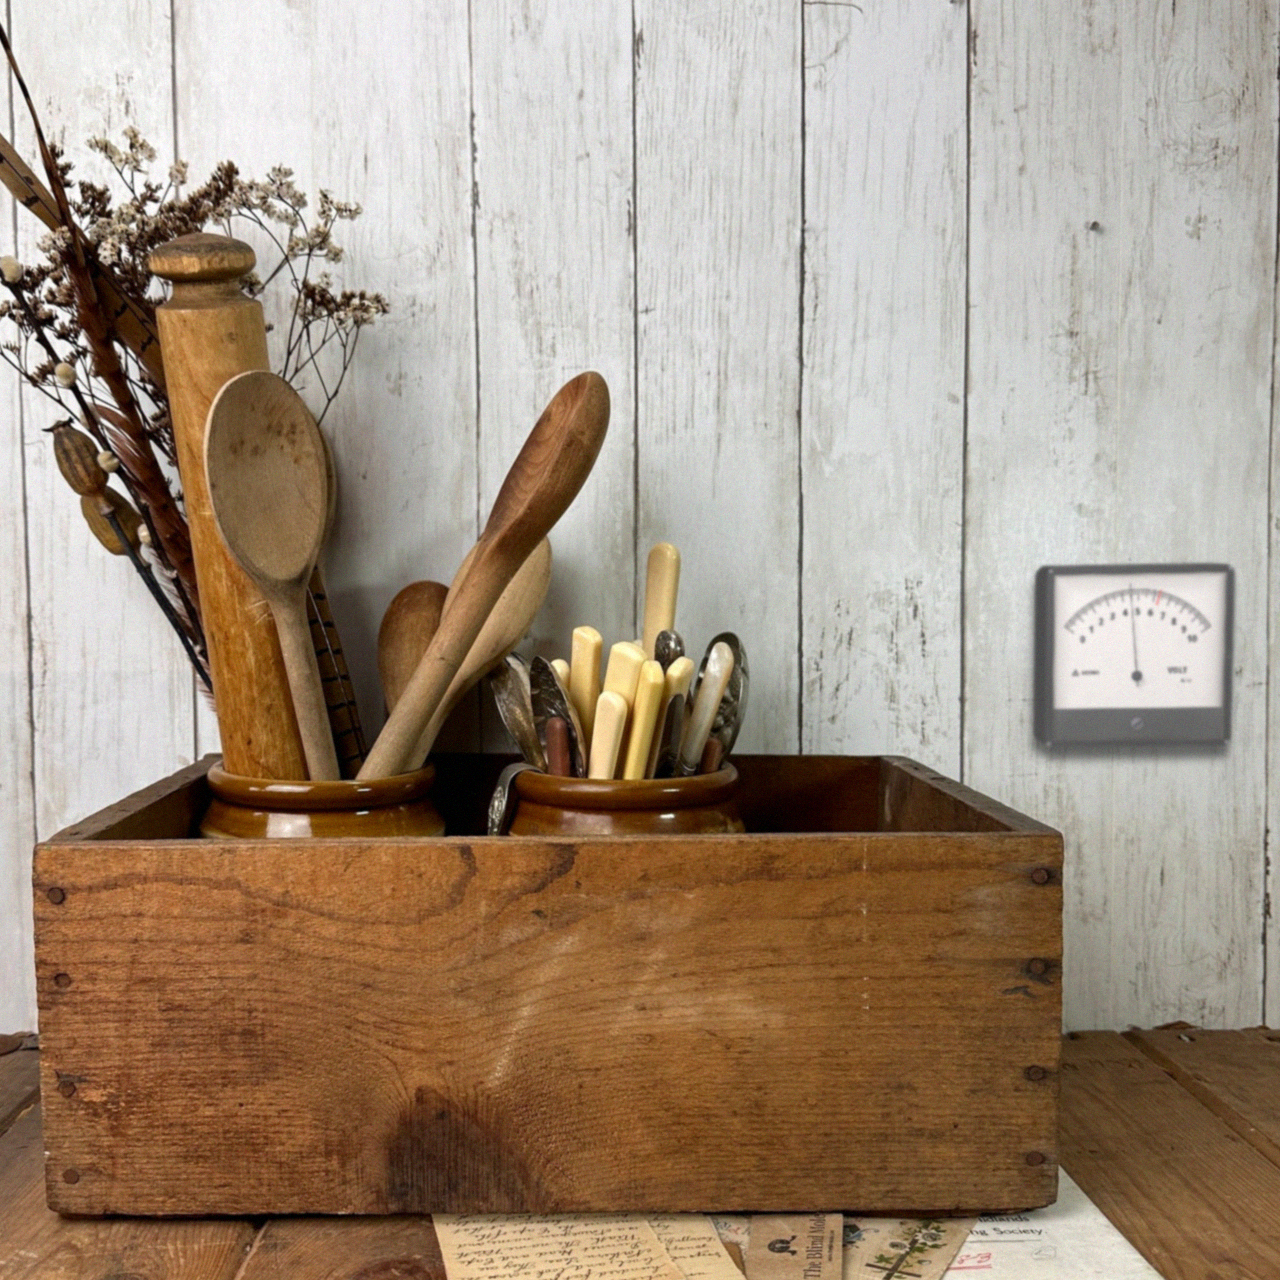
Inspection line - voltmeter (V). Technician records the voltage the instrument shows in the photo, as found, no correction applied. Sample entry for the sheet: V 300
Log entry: V 4.5
